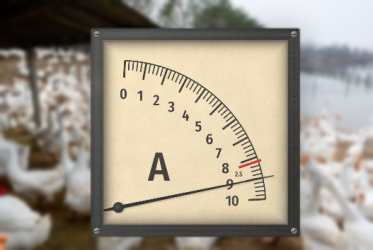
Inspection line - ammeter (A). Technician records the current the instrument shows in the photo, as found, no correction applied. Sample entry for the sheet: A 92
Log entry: A 9
